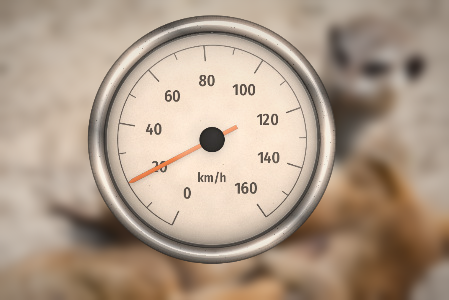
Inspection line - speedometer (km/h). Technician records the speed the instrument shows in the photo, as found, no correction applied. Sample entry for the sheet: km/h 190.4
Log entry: km/h 20
